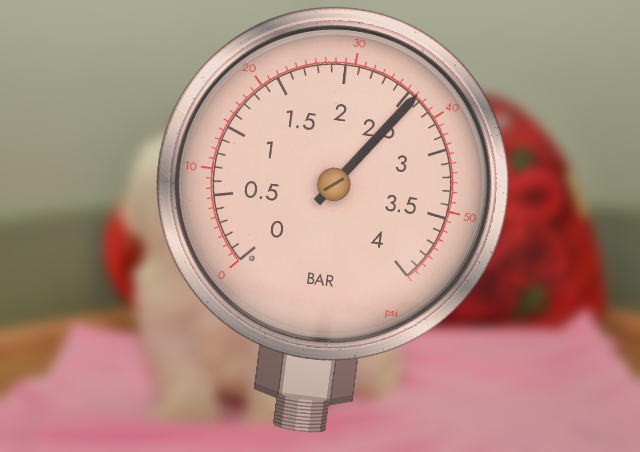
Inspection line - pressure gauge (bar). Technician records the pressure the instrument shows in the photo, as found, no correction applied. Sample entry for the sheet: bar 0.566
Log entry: bar 2.55
